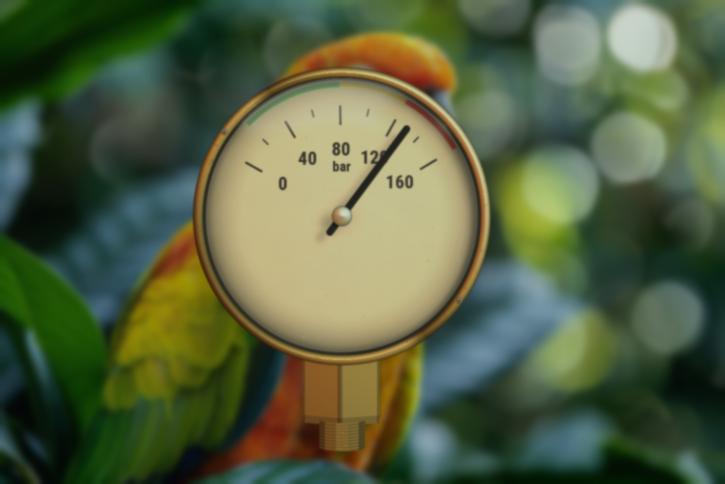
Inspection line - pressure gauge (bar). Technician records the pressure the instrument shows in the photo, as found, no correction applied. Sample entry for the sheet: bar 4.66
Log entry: bar 130
